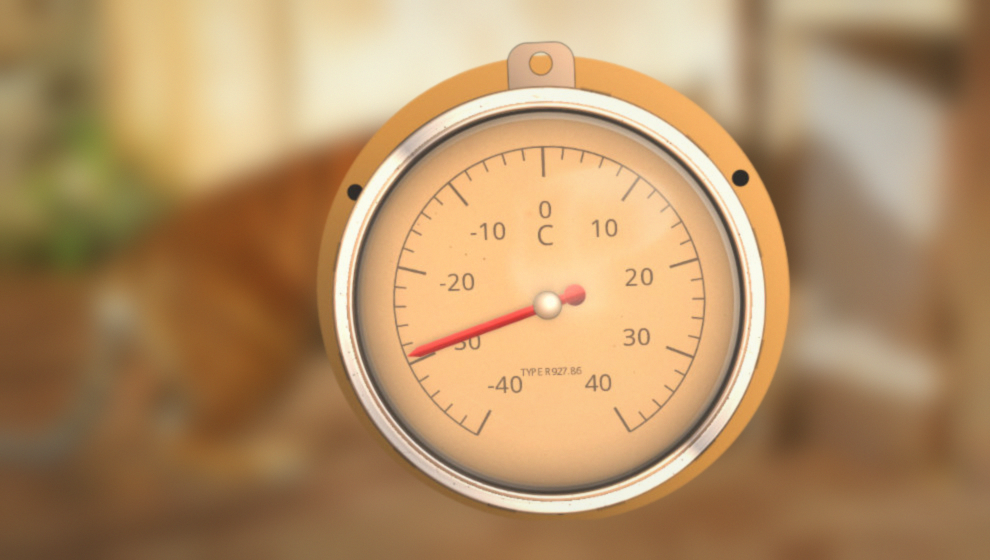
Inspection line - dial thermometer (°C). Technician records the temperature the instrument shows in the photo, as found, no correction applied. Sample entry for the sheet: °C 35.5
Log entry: °C -29
